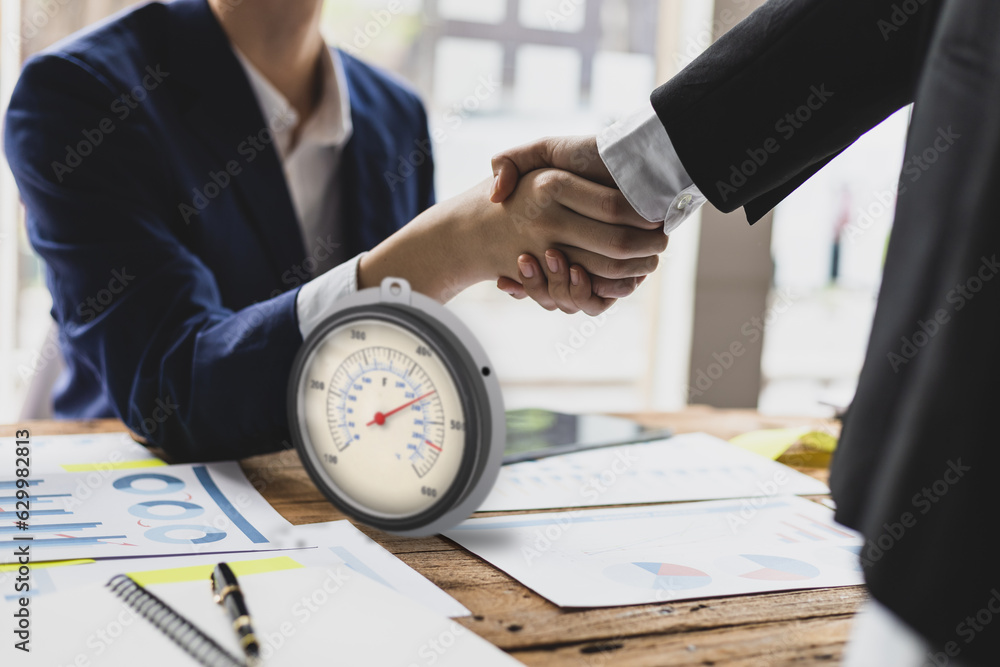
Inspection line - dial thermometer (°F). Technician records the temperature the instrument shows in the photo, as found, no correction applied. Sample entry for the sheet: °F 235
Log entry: °F 450
